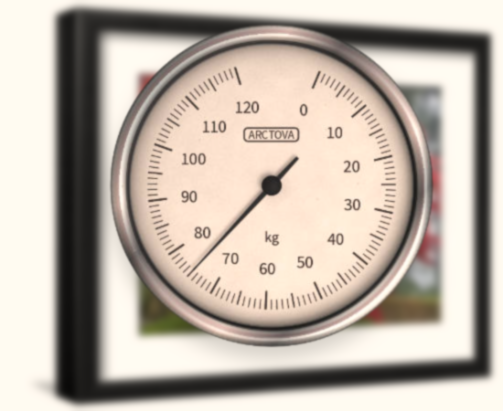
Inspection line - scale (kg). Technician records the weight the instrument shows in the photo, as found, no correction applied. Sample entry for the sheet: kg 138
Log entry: kg 75
